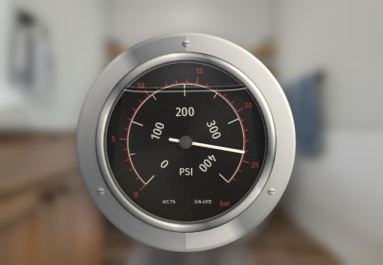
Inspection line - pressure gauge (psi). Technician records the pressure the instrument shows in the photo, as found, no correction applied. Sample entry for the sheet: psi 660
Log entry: psi 350
